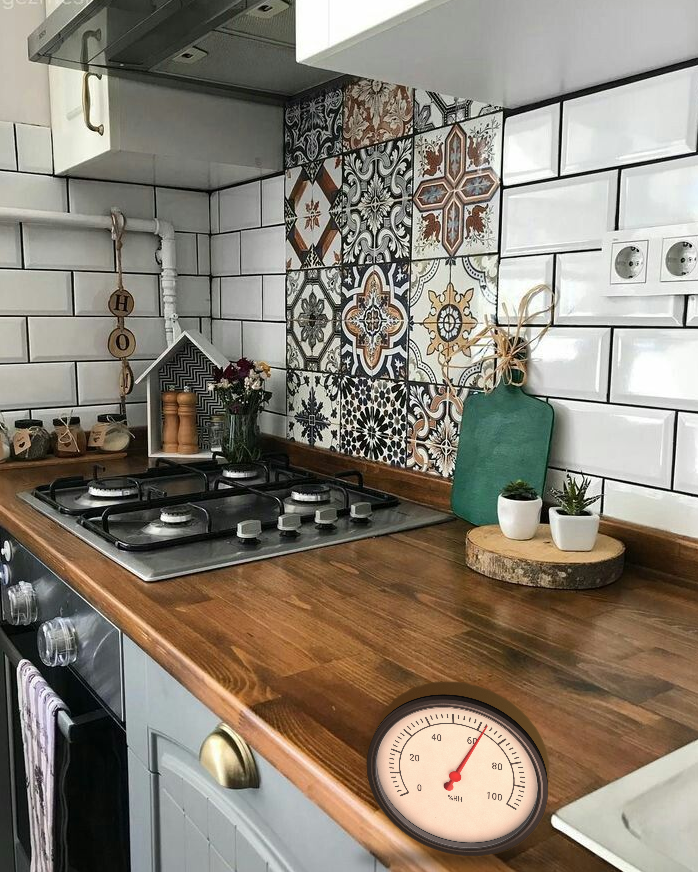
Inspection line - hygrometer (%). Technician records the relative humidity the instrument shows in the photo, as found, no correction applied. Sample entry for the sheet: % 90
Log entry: % 62
